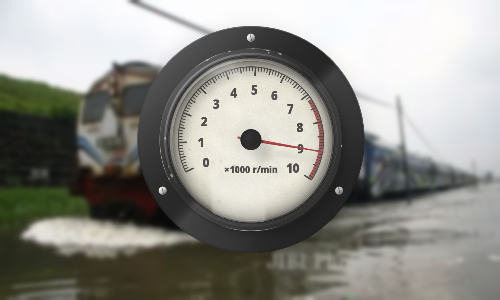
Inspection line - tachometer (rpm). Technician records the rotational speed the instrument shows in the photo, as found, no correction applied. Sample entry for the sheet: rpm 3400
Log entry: rpm 9000
